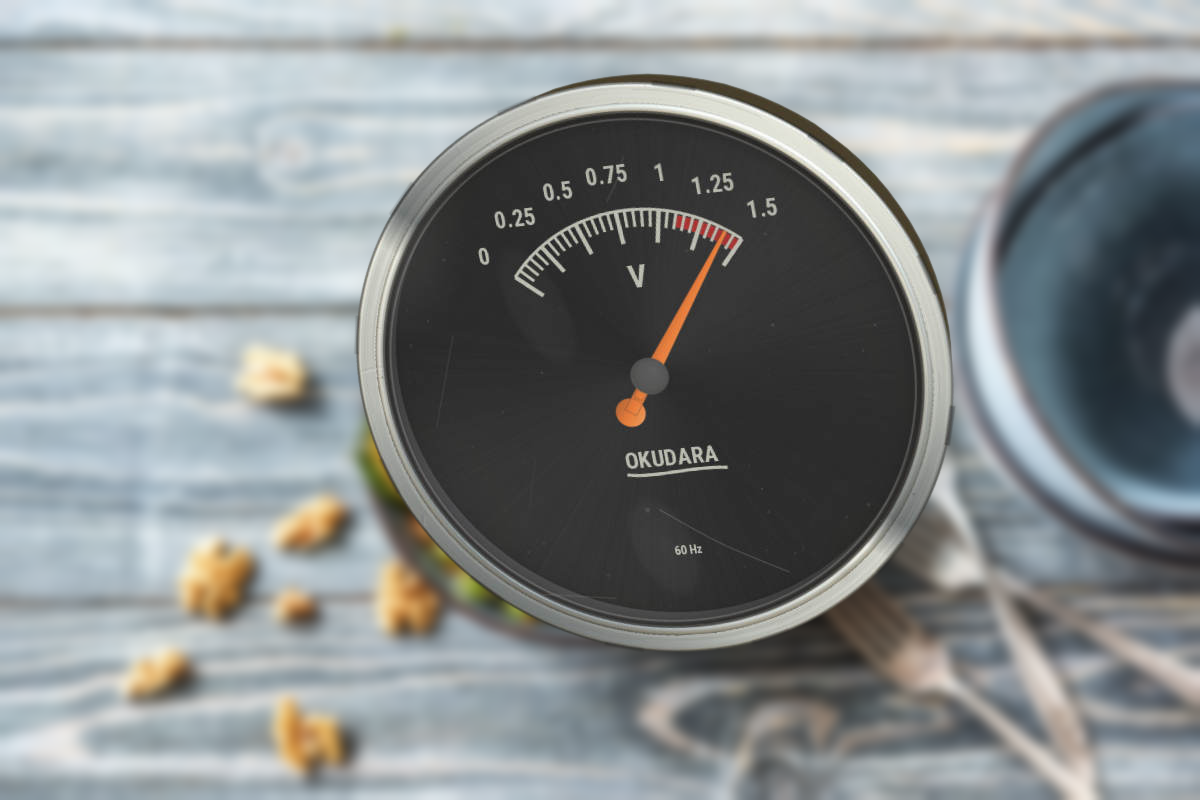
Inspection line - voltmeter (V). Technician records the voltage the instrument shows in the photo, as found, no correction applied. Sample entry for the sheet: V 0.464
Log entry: V 1.4
